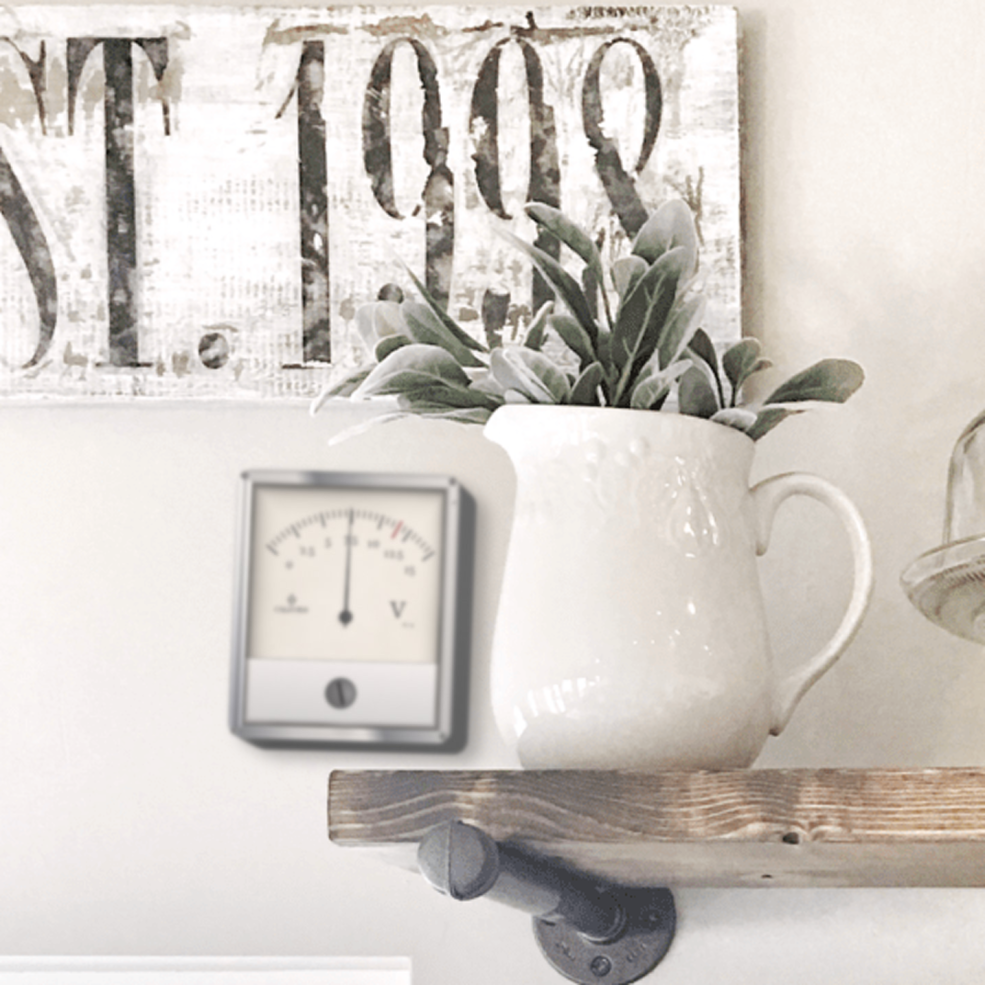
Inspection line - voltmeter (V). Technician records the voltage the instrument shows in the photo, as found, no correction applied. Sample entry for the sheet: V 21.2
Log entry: V 7.5
